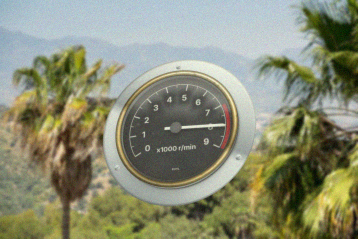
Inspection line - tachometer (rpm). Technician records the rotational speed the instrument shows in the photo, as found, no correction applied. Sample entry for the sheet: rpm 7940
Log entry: rpm 8000
